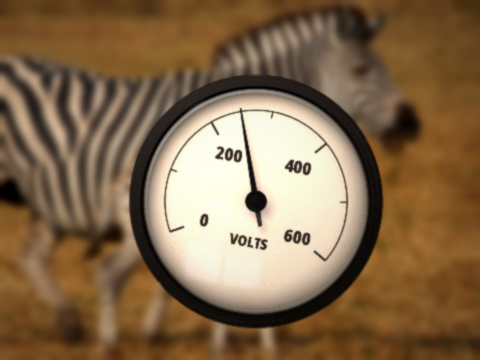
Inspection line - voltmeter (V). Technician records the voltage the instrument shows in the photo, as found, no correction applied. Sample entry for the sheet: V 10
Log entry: V 250
